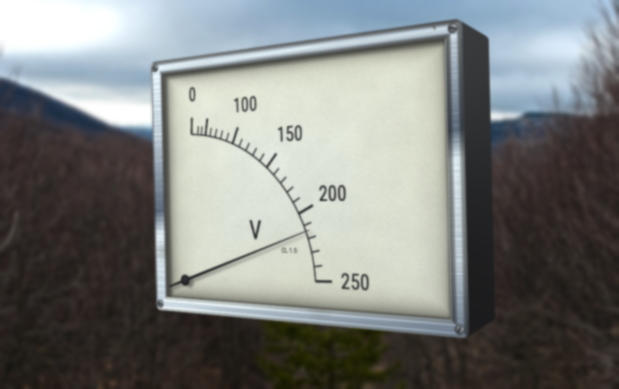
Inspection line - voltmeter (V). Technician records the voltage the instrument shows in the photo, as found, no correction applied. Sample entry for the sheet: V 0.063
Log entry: V 215
